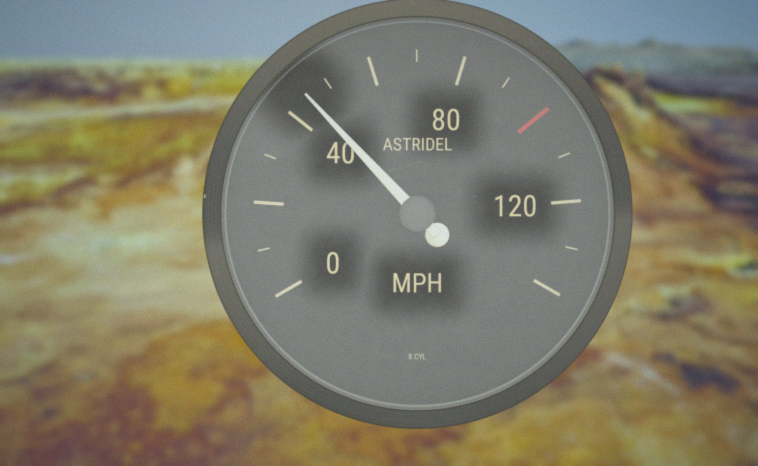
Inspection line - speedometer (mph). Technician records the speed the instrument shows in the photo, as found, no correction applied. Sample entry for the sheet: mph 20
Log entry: mph 45
